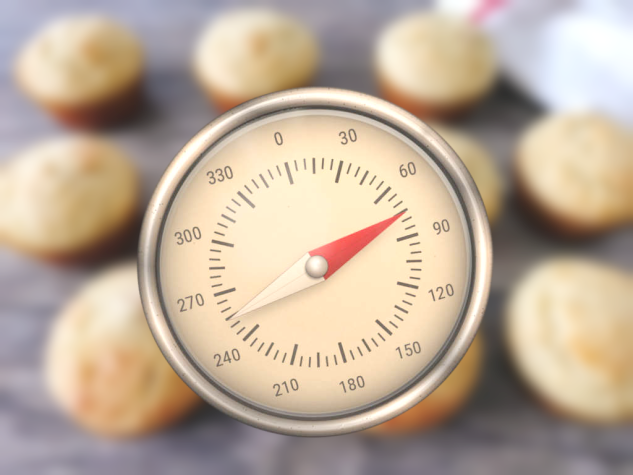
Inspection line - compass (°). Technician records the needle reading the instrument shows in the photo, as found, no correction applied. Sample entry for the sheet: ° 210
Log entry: ° 75
